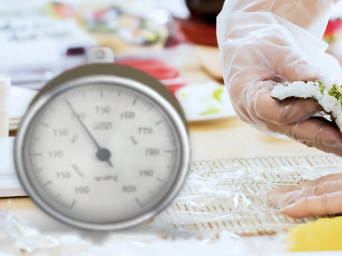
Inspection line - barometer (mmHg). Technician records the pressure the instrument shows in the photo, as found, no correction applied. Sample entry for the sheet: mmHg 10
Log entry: mmHg 740
